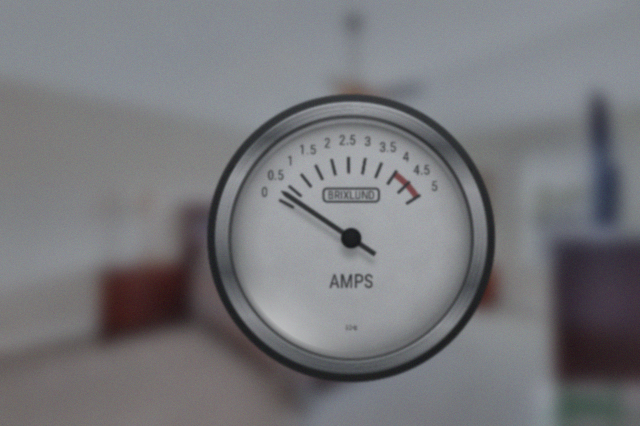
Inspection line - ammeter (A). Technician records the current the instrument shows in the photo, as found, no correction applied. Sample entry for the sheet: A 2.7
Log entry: A 0.25
